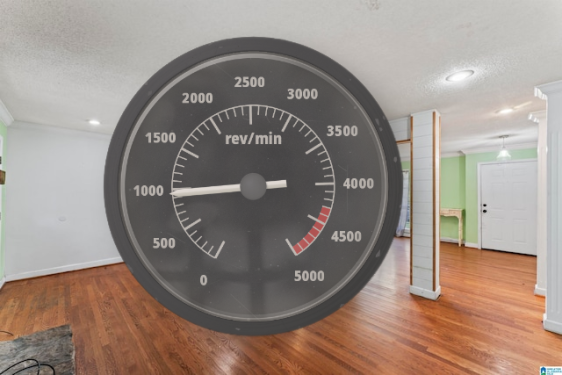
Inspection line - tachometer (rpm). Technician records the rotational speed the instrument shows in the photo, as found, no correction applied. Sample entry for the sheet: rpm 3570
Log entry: rpm 950
